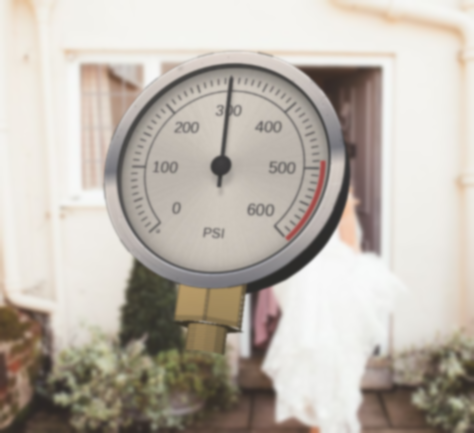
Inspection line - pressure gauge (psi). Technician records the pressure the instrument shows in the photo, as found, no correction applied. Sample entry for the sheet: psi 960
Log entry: psi 300
